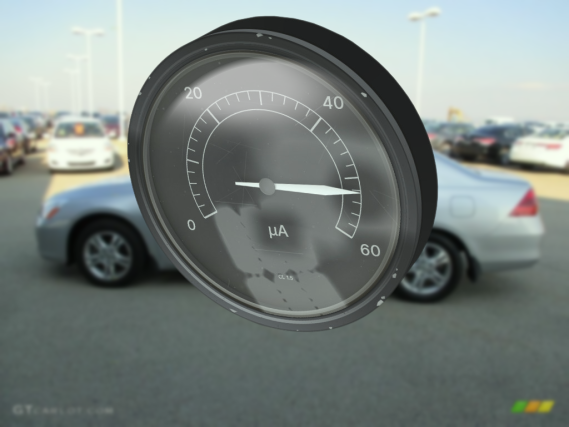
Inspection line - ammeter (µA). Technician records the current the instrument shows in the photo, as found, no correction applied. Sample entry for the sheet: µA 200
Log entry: µA 52
